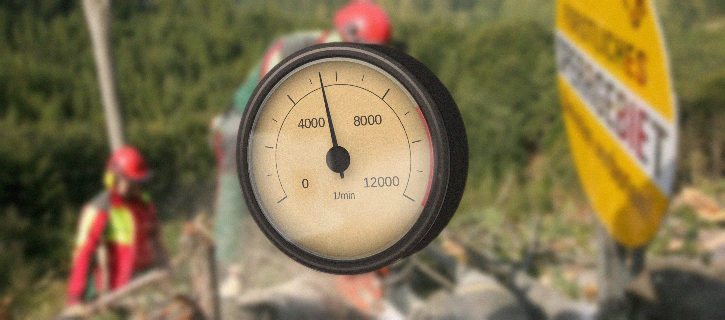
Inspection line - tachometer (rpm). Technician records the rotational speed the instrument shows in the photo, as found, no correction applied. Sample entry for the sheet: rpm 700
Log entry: rpm 5500
